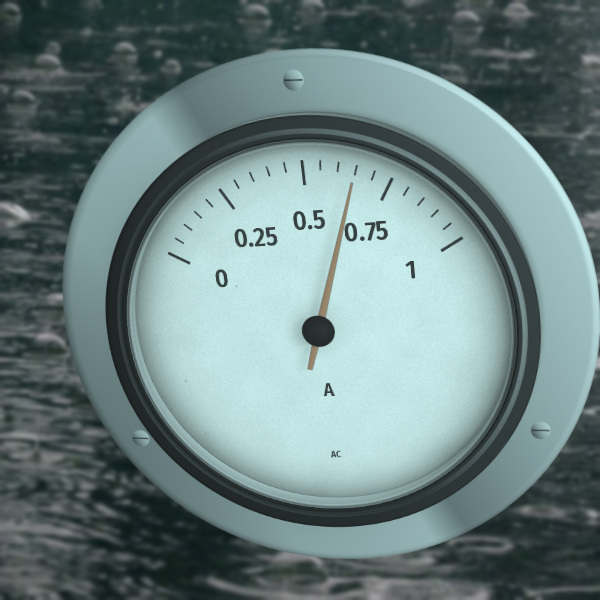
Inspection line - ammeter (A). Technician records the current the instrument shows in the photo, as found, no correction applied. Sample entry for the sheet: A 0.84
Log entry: A 0.65
